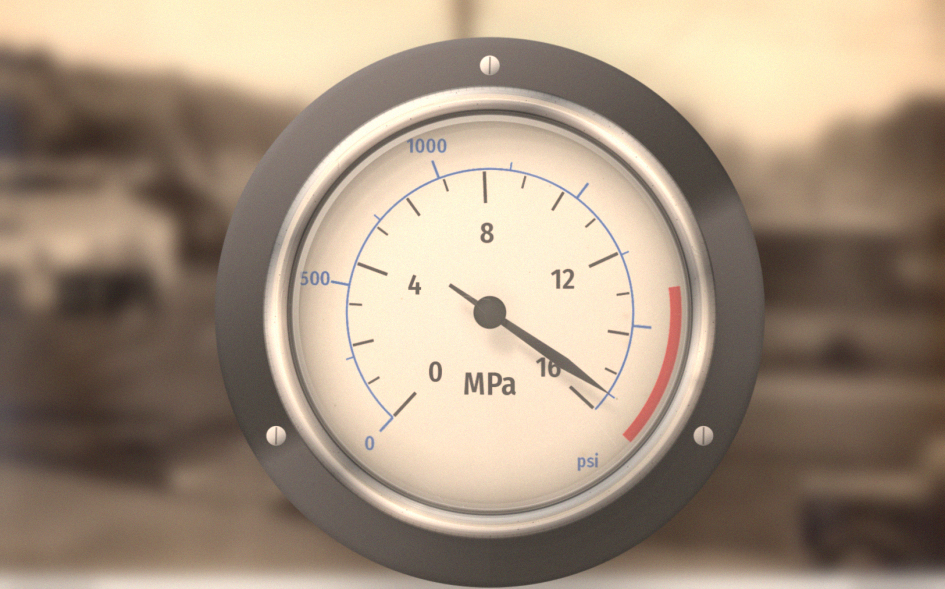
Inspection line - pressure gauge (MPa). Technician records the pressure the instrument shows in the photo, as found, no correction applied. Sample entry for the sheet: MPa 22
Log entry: MPa 15.5
